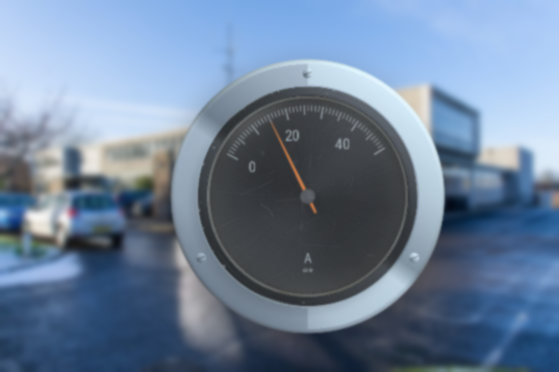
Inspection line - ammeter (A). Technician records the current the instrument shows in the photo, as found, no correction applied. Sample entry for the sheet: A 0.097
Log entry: A 15
